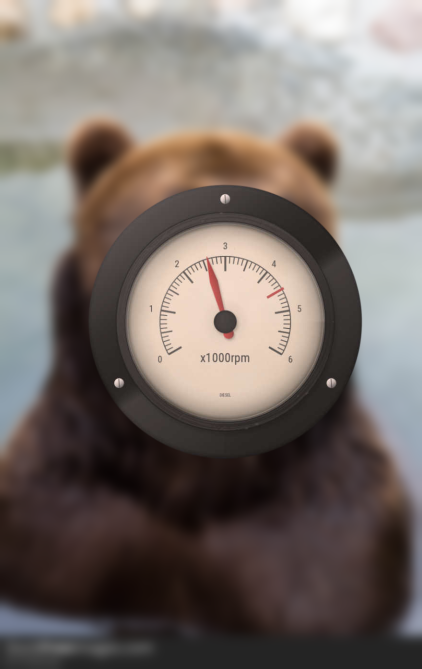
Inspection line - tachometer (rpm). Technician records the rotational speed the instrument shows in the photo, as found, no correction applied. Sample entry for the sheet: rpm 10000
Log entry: rpm 2600
